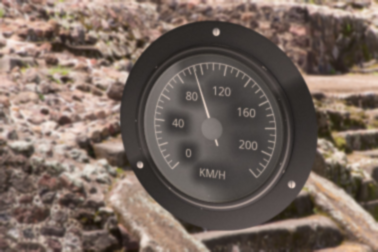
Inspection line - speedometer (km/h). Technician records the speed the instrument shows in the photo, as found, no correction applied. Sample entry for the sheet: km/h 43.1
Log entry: km/h 95
